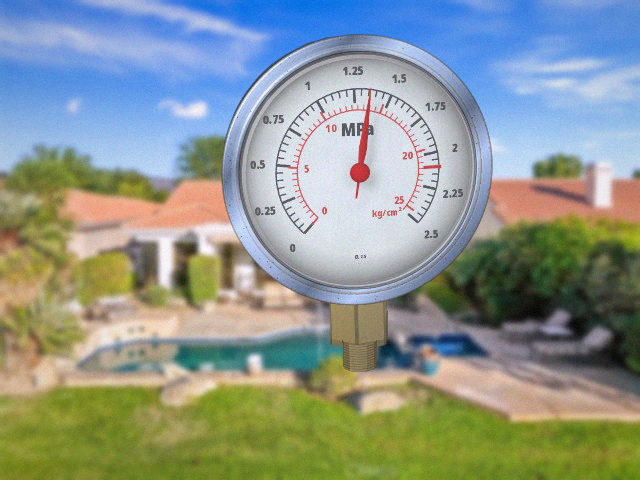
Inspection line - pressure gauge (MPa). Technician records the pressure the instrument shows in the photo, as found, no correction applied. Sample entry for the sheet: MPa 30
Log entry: MPa 1.35
